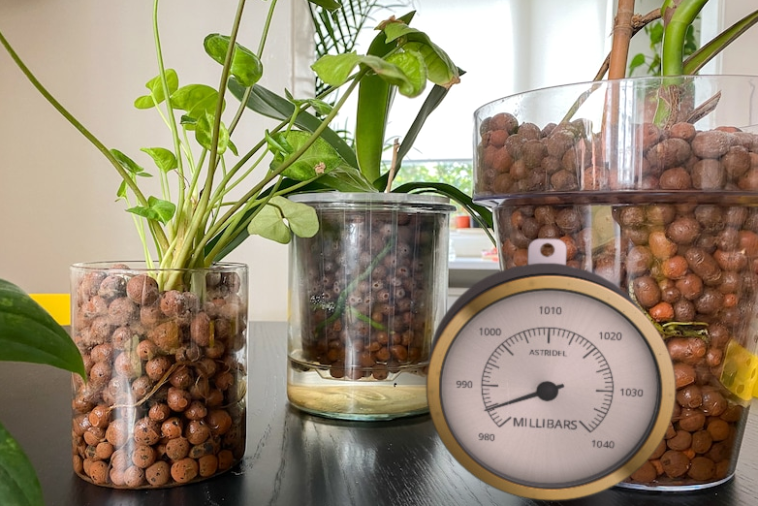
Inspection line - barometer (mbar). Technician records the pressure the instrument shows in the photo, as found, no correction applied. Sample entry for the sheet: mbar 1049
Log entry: mbar 985
